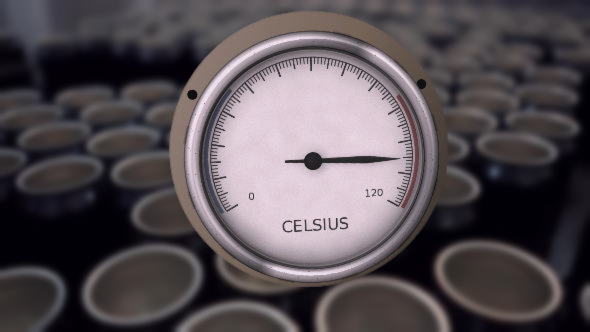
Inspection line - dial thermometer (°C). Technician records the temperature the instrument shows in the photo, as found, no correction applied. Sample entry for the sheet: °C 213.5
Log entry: °C 105
